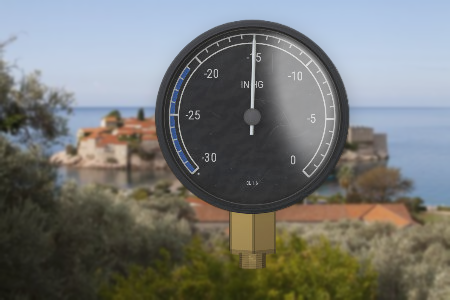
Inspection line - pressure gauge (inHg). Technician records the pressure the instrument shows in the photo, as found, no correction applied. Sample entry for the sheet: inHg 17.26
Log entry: inHg -15
